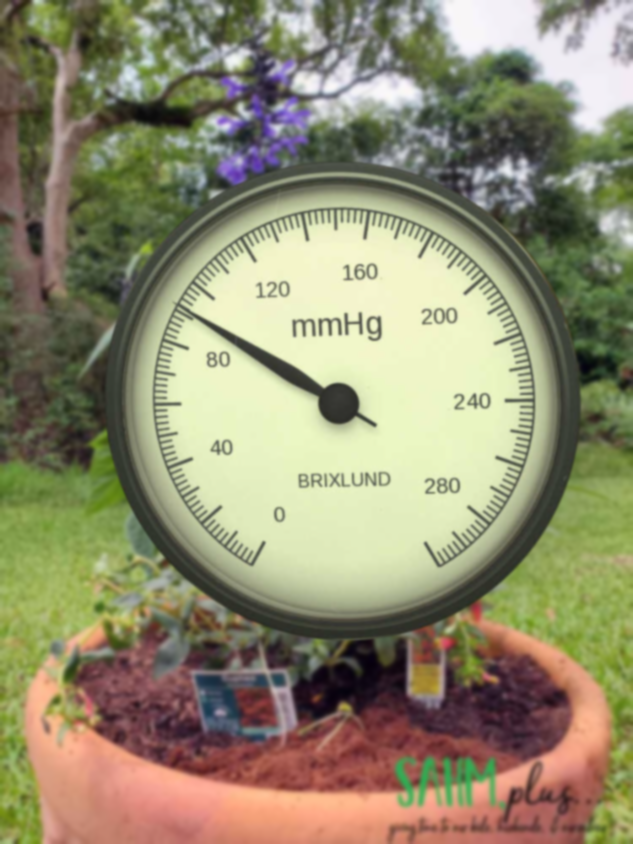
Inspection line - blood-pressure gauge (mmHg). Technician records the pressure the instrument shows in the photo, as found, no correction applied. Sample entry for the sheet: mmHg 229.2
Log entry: mmHg 92
